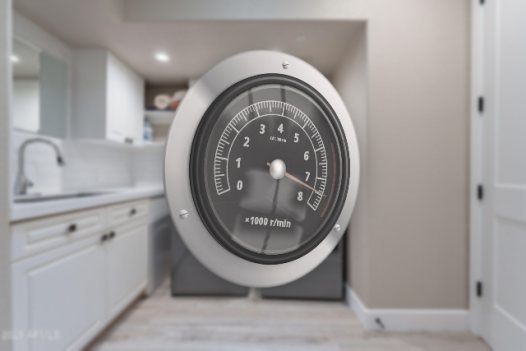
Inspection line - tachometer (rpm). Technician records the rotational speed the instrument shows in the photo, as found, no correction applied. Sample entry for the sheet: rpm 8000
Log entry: rpm 7500
